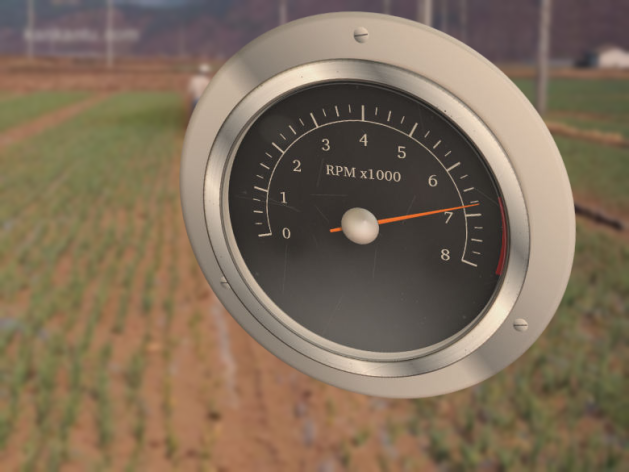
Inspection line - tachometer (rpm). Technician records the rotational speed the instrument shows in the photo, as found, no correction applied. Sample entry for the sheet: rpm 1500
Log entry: rpm 6750
